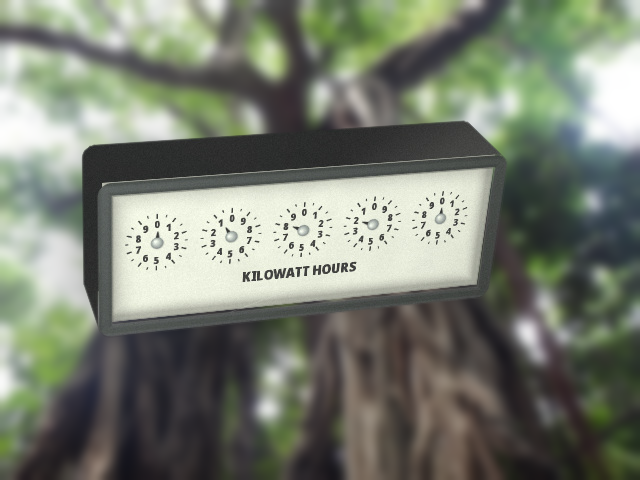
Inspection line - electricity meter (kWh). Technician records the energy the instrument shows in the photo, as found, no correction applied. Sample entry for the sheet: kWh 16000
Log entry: kWh 820
